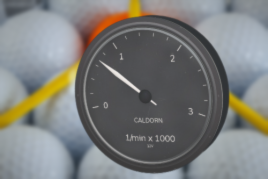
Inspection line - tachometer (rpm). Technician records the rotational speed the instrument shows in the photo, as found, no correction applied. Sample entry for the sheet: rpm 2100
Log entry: rpm 700
